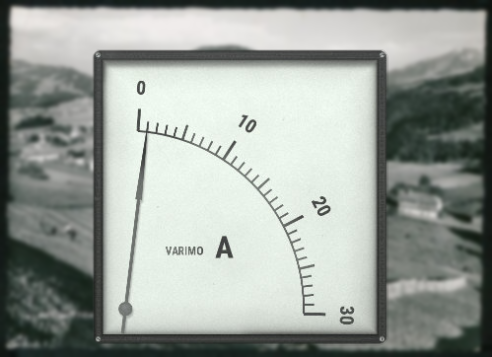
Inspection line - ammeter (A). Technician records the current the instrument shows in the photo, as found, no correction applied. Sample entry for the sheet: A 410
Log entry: A 1
